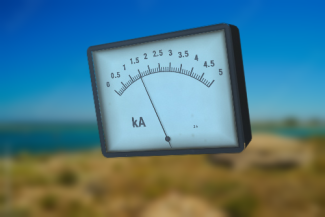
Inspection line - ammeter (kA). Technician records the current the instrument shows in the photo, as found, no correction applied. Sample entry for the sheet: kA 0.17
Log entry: kA 1.5
